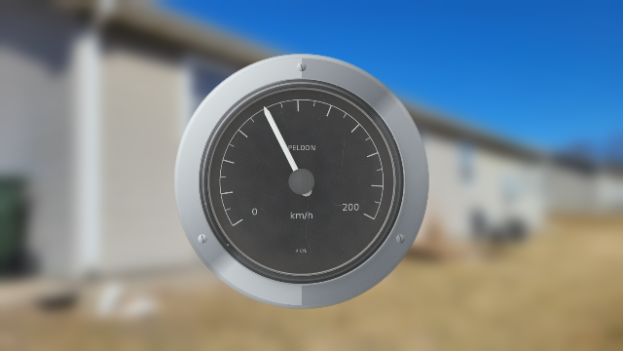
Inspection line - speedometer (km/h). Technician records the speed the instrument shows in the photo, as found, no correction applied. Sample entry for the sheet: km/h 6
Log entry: km/h 80
